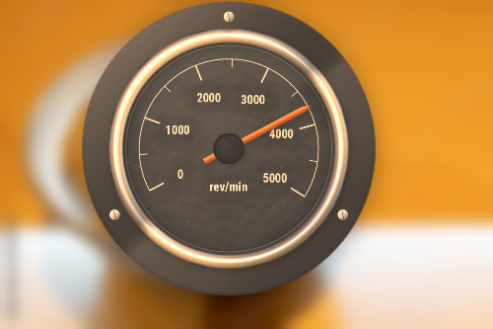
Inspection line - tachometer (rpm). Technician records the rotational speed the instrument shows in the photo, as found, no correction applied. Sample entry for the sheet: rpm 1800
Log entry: rpm 3750
